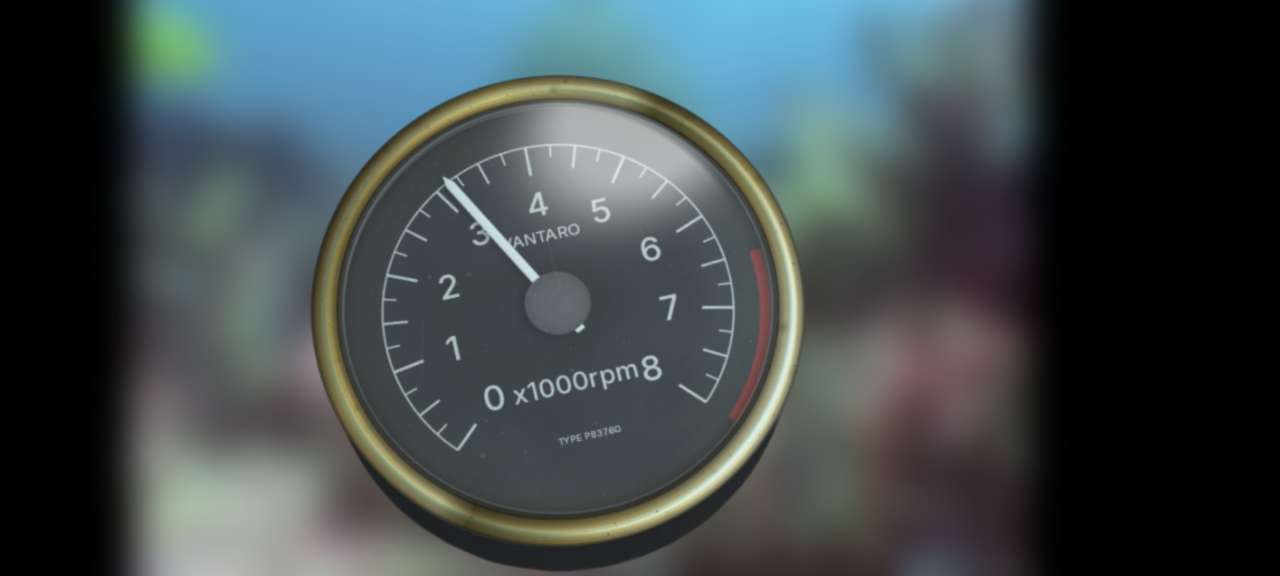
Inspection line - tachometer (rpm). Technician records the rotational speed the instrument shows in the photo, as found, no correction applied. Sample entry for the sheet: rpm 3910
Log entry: rpm 3125
